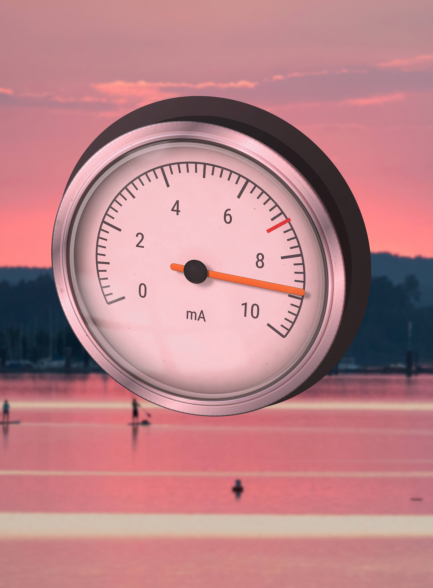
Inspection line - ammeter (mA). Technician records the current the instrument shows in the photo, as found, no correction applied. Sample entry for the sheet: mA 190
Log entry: mA 8.8
